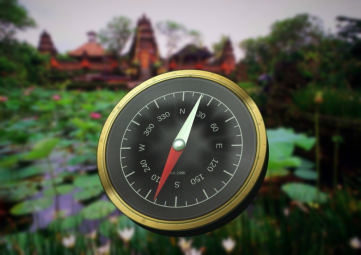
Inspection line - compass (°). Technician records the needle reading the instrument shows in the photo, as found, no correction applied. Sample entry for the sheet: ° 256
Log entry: ° 200
